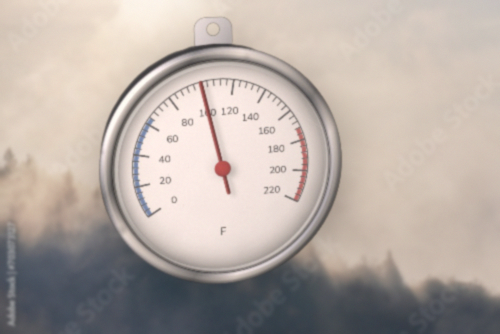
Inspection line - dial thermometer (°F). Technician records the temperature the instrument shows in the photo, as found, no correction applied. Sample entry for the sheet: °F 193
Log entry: °F 100
